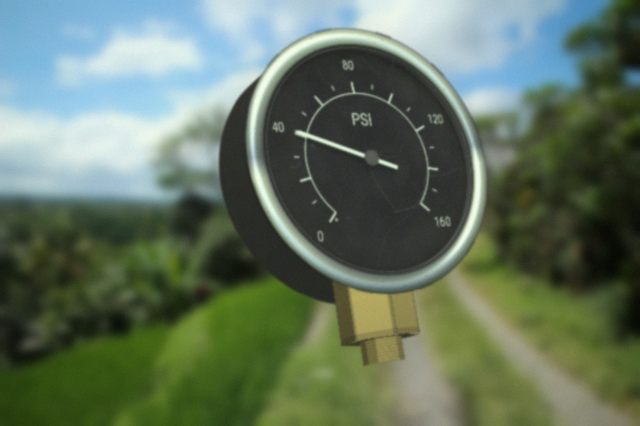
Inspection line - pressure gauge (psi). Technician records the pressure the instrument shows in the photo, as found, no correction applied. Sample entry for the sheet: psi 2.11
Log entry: psi 40
